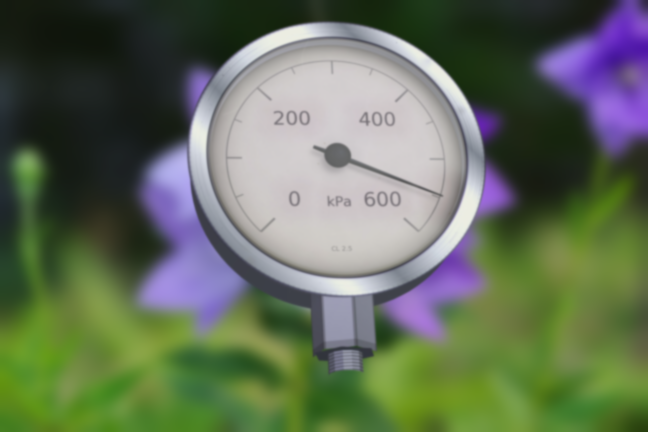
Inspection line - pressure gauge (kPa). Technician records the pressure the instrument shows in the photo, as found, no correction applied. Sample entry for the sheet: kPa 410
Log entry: kPa 550
